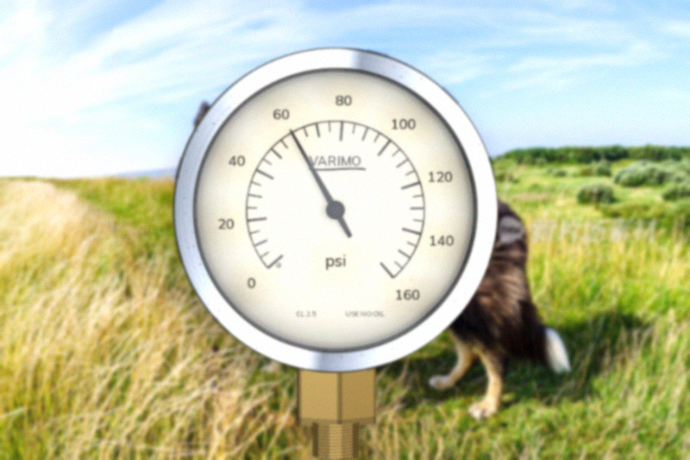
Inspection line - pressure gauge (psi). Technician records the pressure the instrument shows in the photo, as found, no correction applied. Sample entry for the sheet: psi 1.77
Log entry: psi 60
